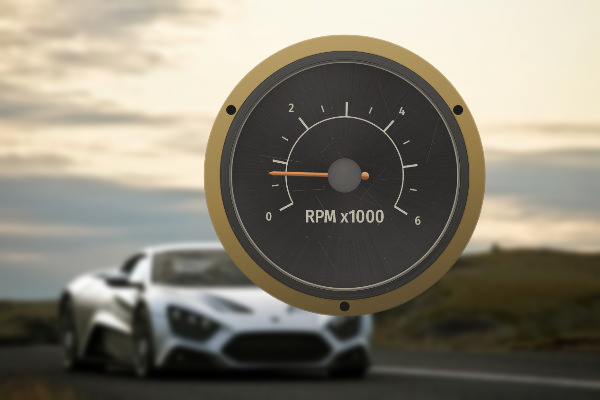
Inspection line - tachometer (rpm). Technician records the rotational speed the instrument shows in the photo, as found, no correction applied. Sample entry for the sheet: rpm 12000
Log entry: rpm 750
